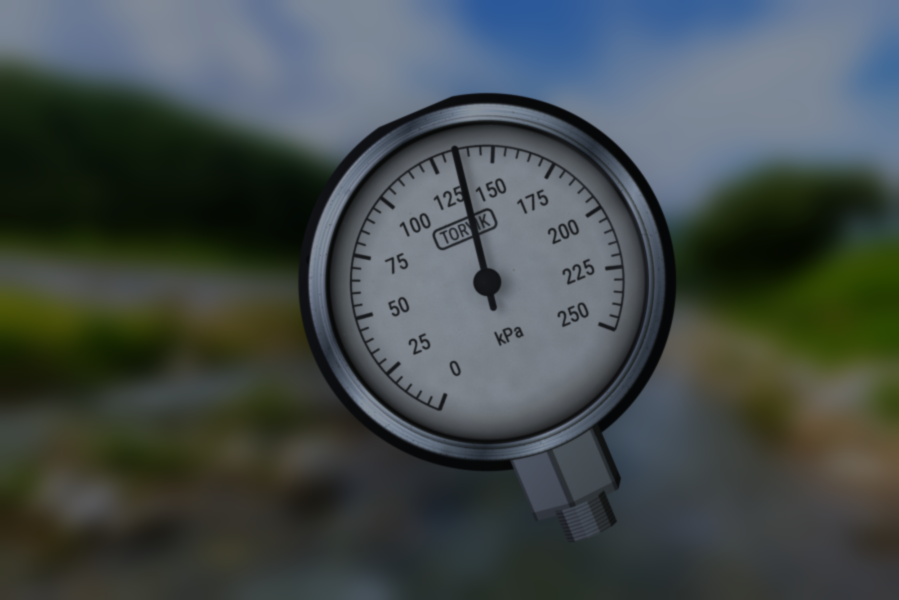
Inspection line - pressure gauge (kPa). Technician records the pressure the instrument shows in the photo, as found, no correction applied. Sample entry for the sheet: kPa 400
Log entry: kPa 135
